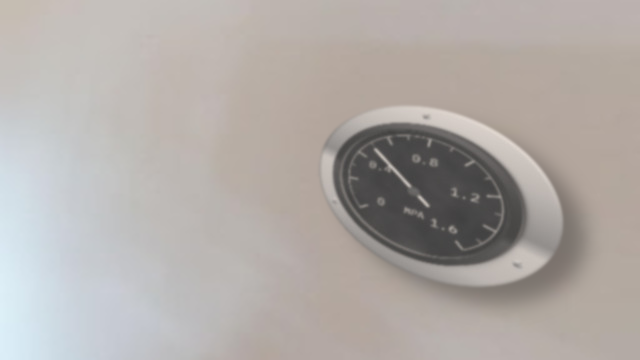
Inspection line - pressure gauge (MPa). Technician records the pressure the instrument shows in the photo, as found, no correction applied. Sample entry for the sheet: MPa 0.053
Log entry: MPa 0.5
